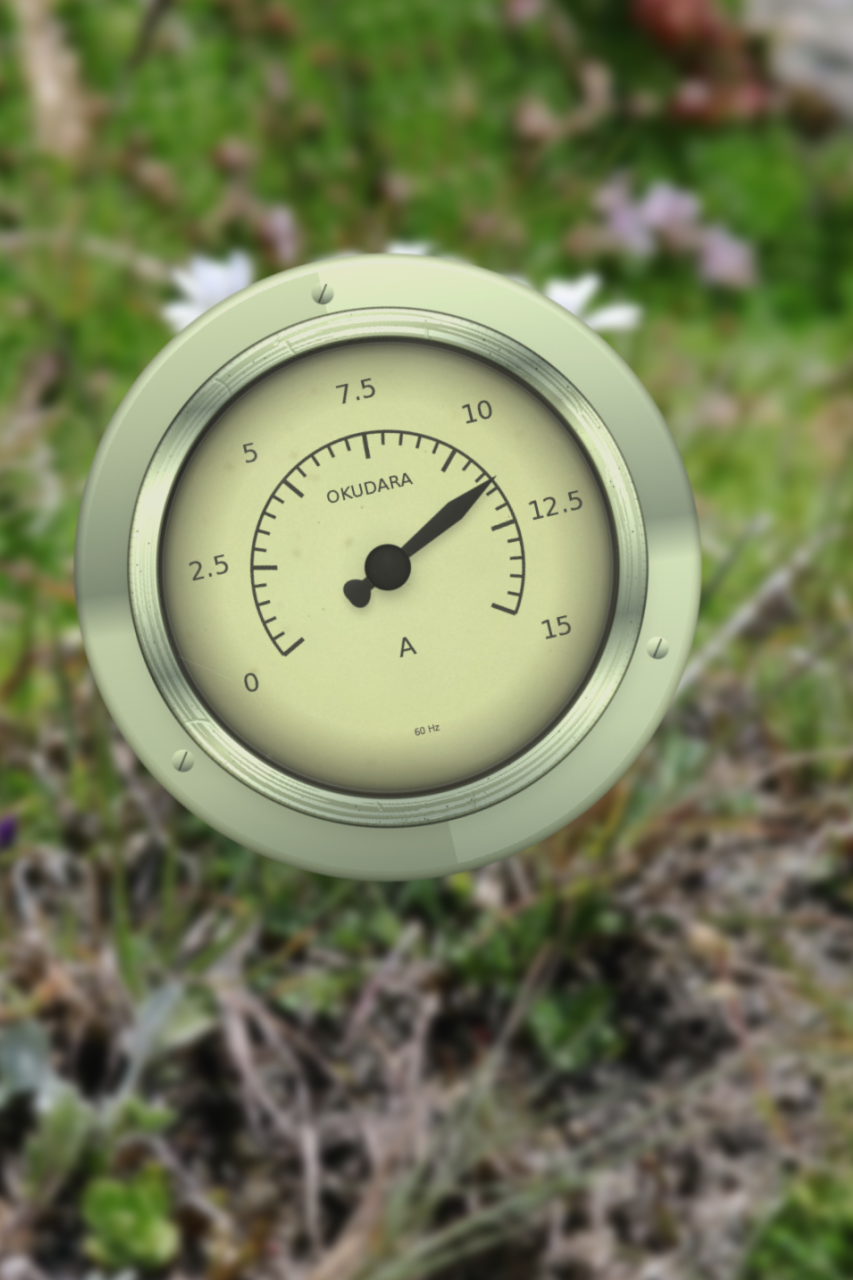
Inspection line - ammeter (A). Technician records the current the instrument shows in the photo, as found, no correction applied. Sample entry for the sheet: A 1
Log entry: A 11.25
